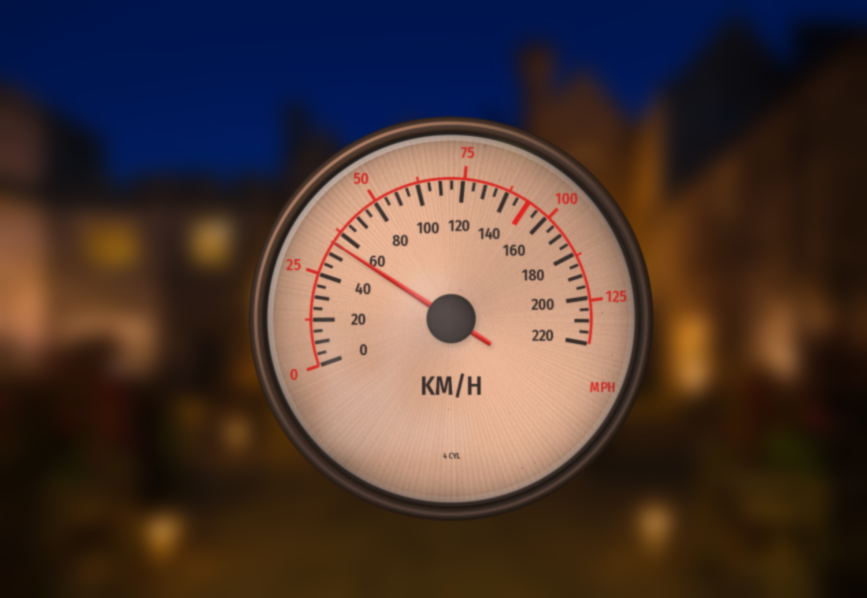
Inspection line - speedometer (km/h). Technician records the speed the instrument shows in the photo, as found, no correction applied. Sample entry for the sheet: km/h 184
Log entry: km/h 55
